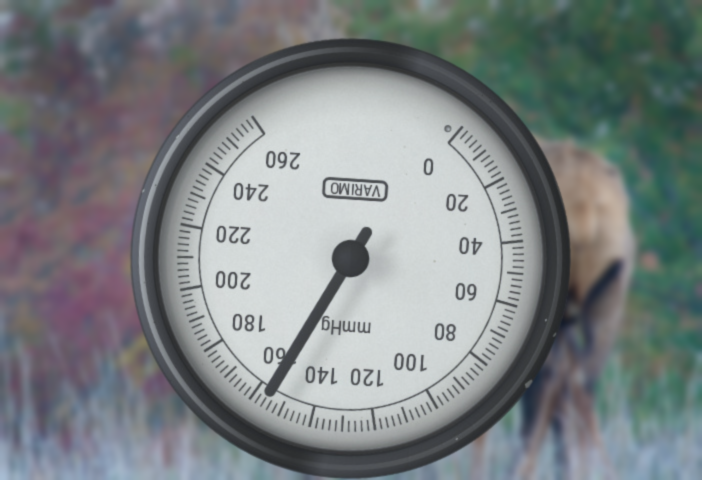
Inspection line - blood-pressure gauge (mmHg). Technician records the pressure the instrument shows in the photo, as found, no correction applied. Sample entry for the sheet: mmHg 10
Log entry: mmHg 156
